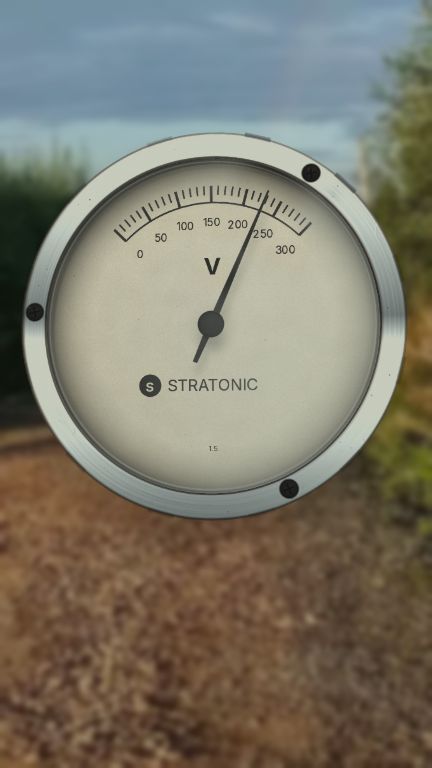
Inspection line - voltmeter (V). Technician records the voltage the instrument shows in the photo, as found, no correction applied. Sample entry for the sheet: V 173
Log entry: V 230
